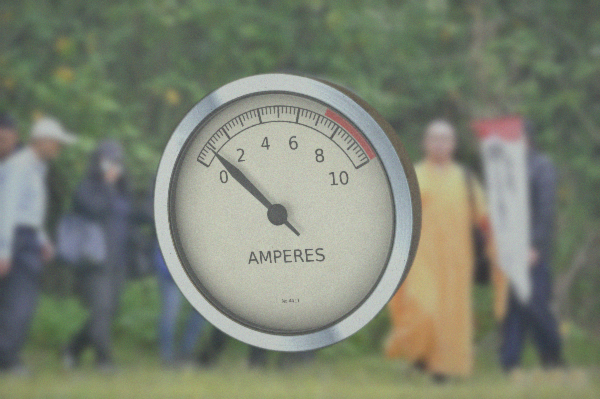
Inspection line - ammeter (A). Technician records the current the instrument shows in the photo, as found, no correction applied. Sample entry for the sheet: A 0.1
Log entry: A 1
